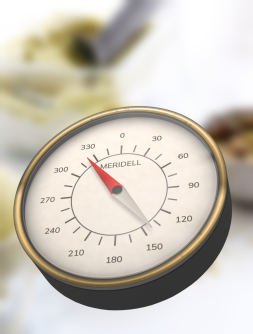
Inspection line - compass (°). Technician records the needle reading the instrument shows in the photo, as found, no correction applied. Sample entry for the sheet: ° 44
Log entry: ° 322.5
